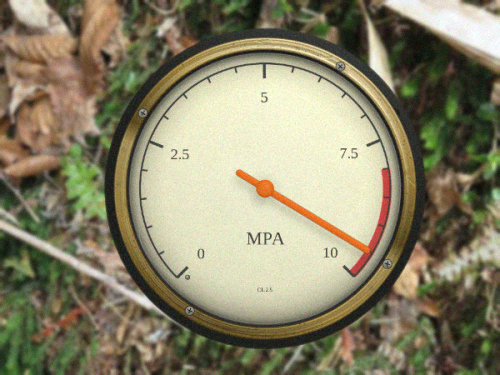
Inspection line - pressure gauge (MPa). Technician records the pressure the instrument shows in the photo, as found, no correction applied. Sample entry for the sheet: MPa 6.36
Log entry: MPa 9.5
